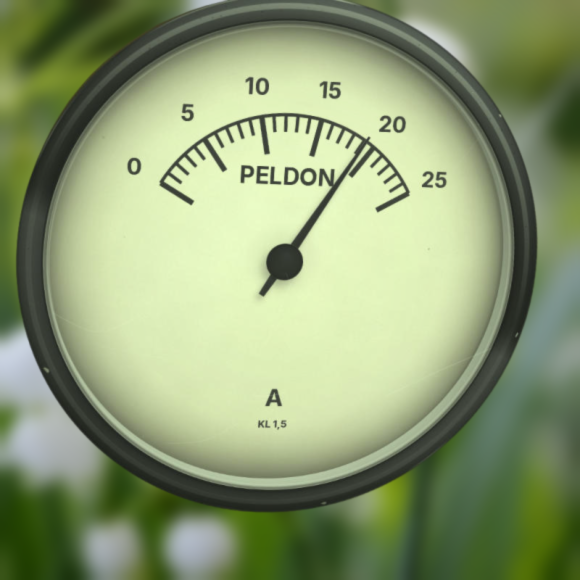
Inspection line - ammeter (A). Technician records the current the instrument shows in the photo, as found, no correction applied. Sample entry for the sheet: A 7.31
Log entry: A 19
